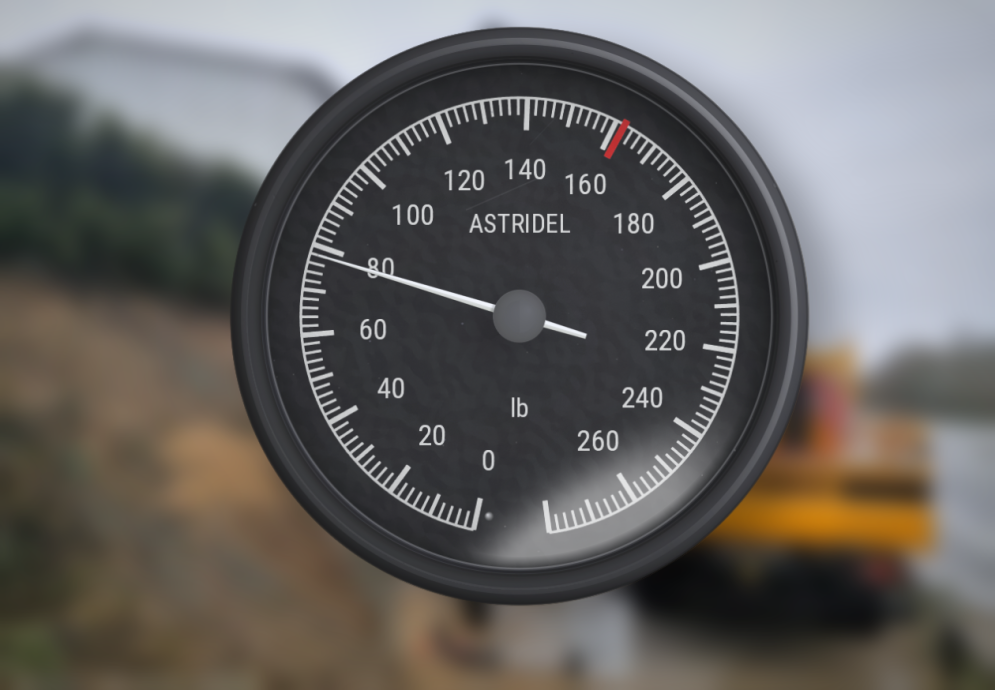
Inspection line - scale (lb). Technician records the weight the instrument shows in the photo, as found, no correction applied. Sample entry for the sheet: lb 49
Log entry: lb 78
